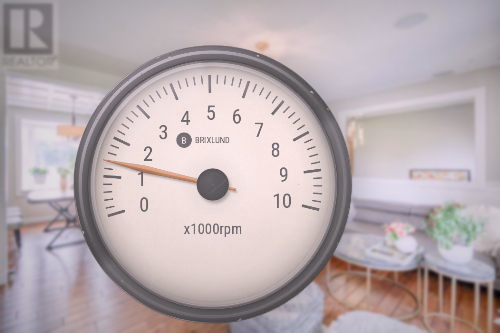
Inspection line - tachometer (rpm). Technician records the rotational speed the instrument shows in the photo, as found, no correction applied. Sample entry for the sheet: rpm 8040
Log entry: rpm 1400
